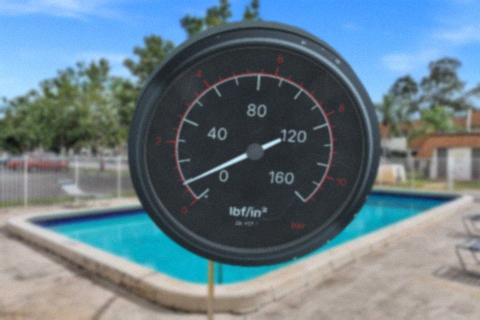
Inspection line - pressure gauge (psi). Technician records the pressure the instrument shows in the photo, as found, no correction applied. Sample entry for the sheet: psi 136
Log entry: psi 10
